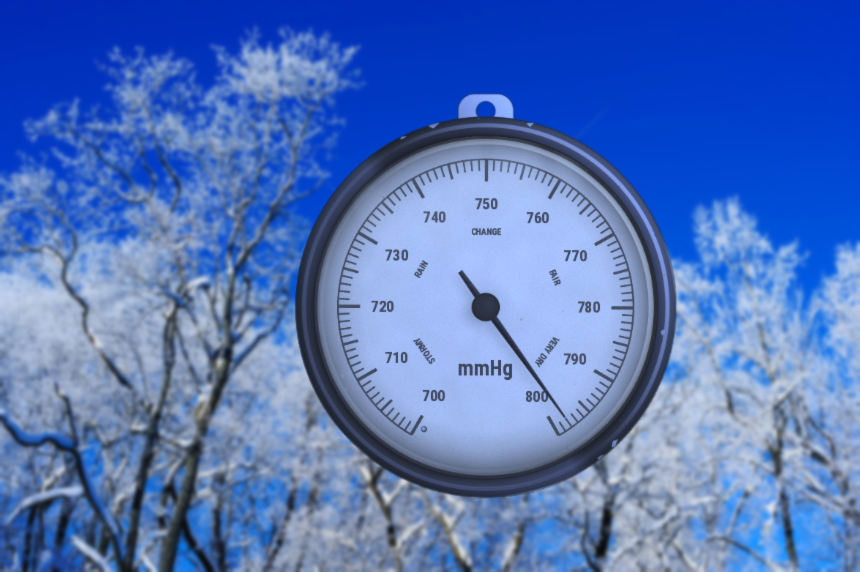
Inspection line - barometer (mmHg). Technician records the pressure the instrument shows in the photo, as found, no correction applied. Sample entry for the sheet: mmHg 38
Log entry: mmHg 798
